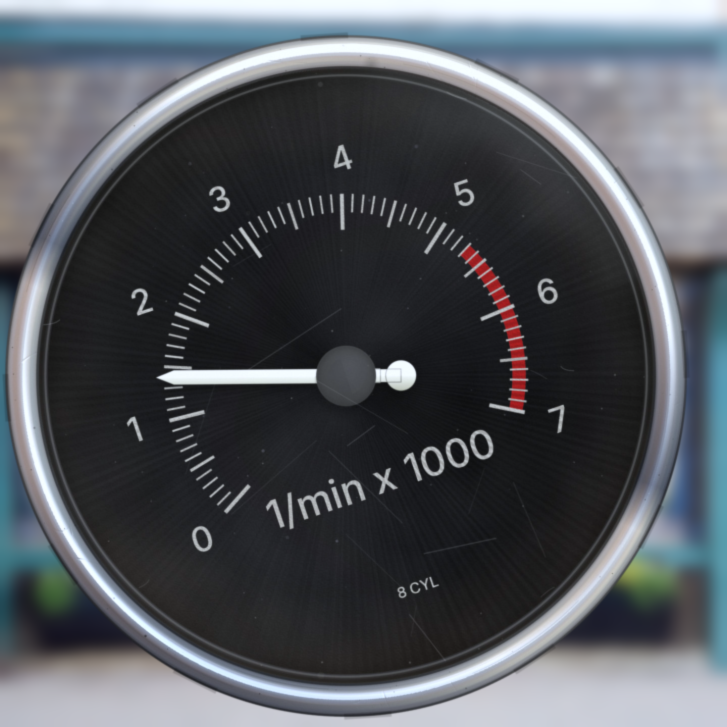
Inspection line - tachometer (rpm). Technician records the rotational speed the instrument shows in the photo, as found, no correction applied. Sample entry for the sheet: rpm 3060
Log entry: rpm 1400
